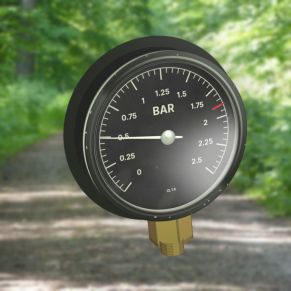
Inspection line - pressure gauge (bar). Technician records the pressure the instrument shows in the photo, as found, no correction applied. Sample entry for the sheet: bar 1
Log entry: bar 0.5
